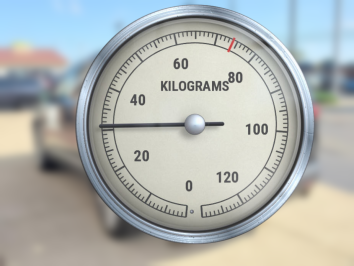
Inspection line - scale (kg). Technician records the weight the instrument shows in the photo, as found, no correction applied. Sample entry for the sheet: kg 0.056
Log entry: kg 31
